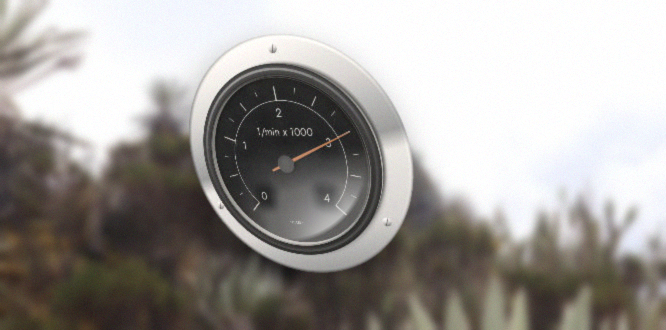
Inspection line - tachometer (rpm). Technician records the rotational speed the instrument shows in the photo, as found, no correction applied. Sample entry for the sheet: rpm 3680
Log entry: rpm 3000
